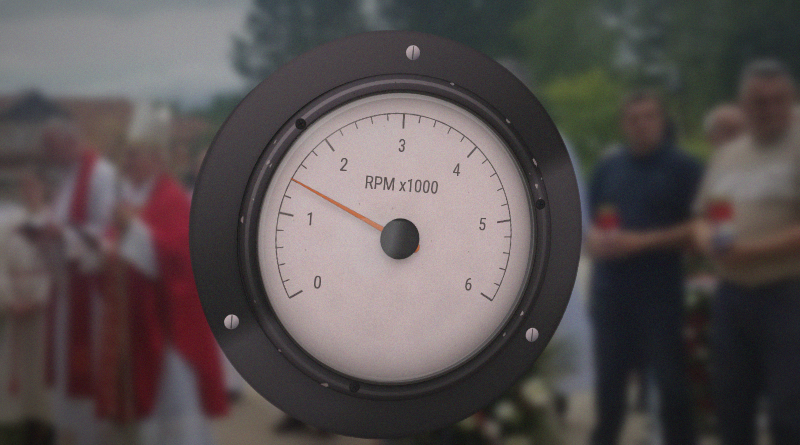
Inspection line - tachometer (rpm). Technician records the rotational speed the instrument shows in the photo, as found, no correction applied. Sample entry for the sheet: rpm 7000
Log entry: rpm 1400
